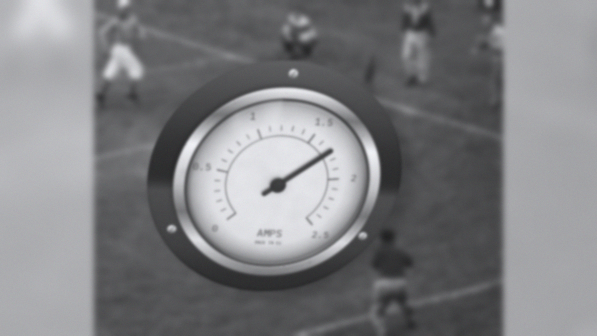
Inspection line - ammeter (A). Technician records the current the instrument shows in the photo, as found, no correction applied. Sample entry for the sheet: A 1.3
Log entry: A 1.7
